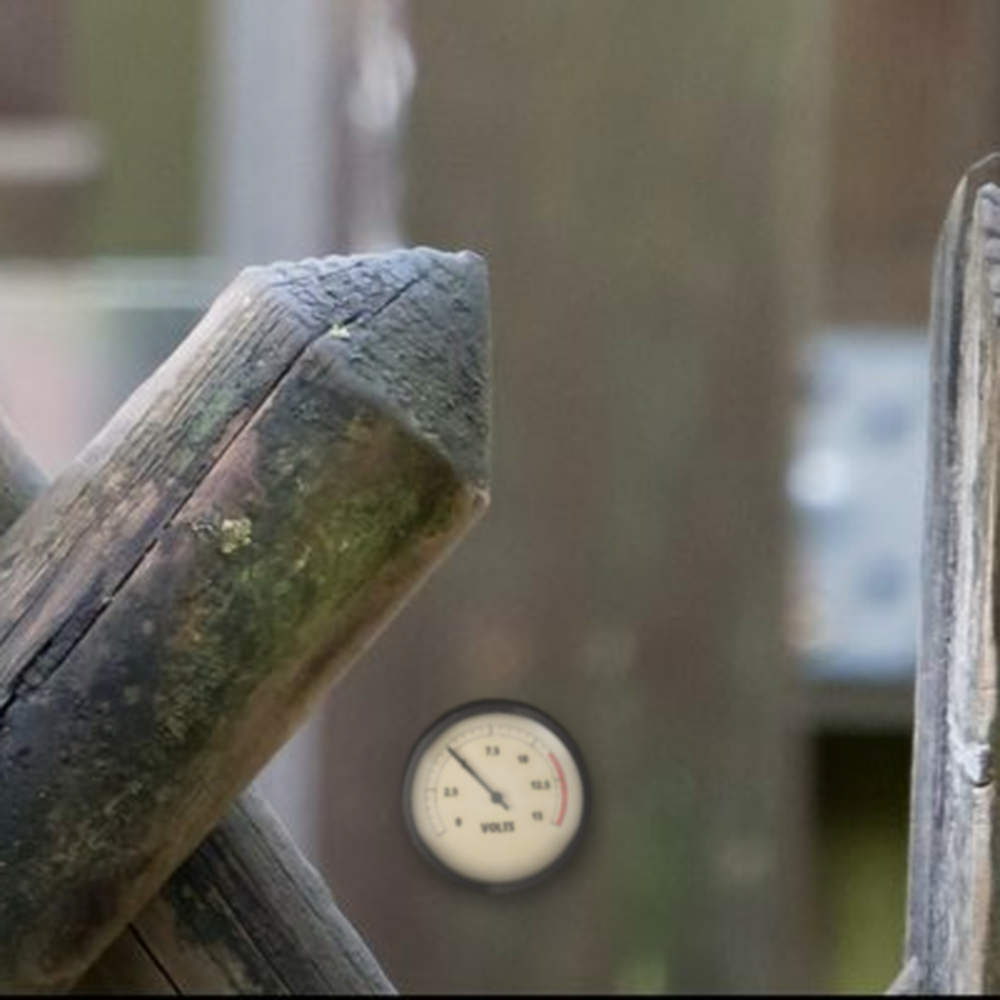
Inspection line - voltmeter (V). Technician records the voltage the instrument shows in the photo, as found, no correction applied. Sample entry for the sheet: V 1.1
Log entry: V 5
